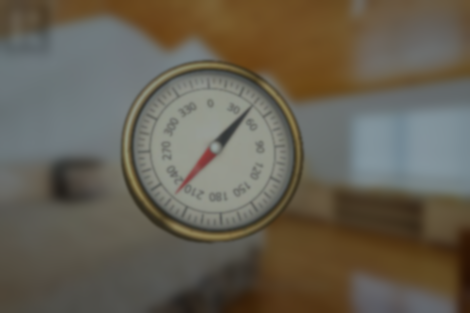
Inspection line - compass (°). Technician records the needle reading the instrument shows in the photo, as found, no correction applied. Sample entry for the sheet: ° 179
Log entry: ° 225
